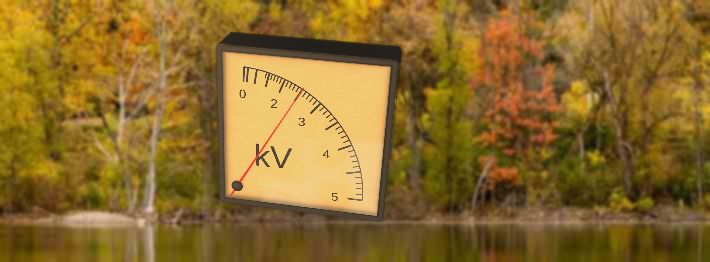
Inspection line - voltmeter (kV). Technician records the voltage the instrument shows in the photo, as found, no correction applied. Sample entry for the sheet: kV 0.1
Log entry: kV 2.5
